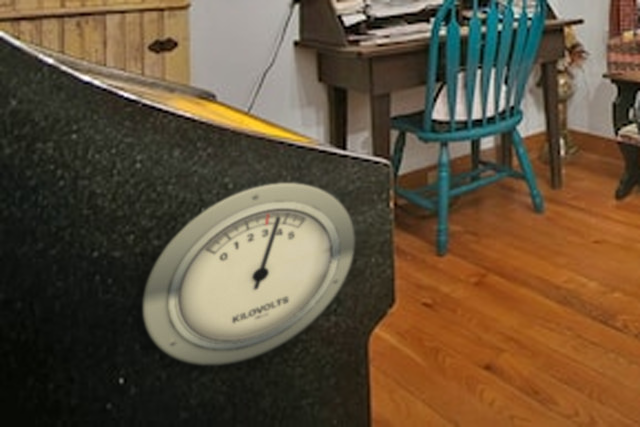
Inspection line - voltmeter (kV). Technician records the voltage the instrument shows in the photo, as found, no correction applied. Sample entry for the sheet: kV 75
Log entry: kV 3.5
